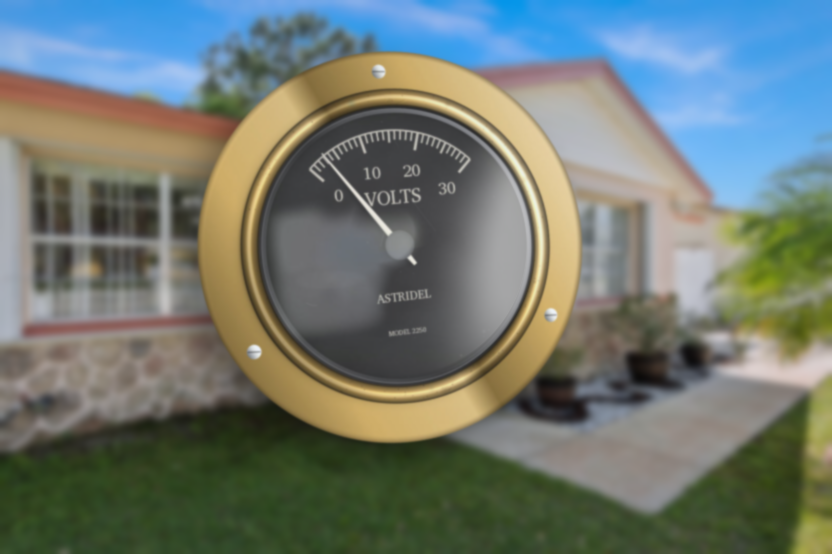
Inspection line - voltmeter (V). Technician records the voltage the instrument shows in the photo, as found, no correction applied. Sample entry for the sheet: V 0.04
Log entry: V 3
